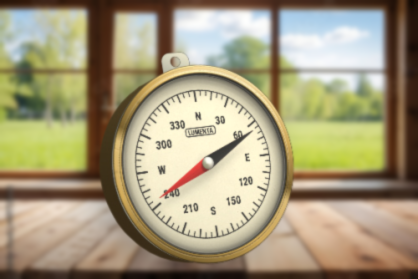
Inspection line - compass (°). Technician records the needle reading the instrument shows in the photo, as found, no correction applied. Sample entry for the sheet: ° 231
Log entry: ° 245
